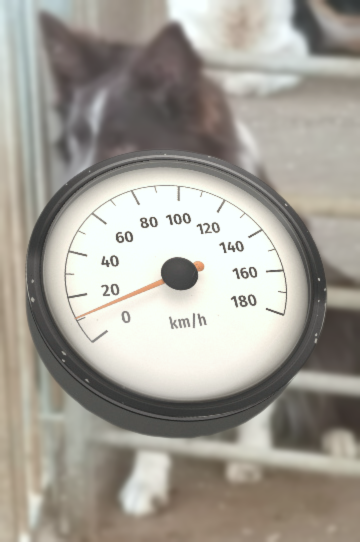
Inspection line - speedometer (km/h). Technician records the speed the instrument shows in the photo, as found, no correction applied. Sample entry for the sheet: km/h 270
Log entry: km/h 10
